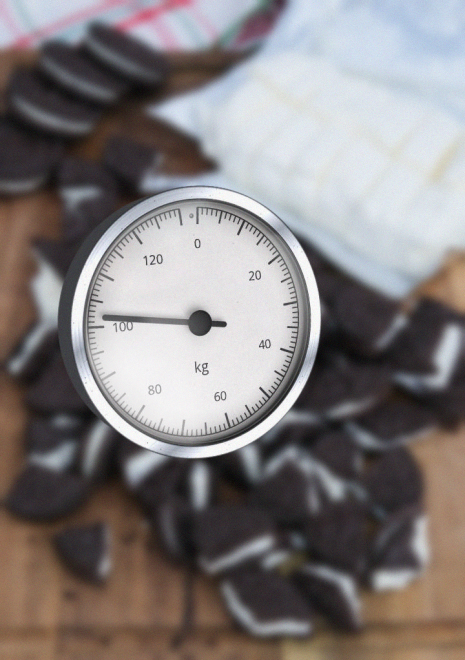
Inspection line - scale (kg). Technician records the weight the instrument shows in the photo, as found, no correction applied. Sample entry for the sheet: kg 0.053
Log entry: kg 102
